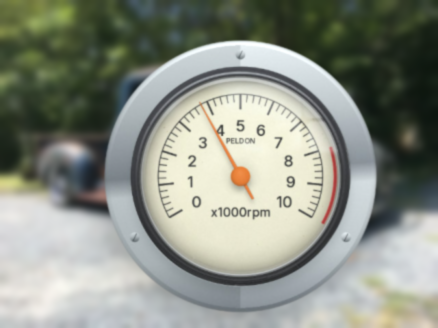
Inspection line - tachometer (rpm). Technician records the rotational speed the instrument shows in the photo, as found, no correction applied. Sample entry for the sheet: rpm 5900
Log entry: rpm 3800
